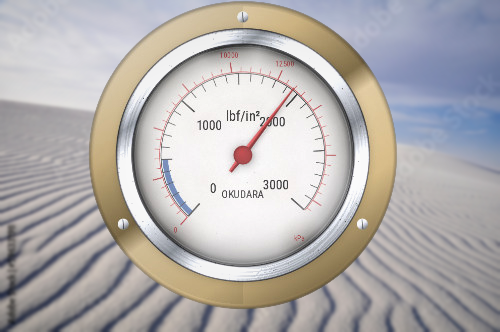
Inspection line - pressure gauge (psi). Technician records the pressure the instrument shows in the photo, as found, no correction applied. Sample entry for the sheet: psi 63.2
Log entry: psi 1950
